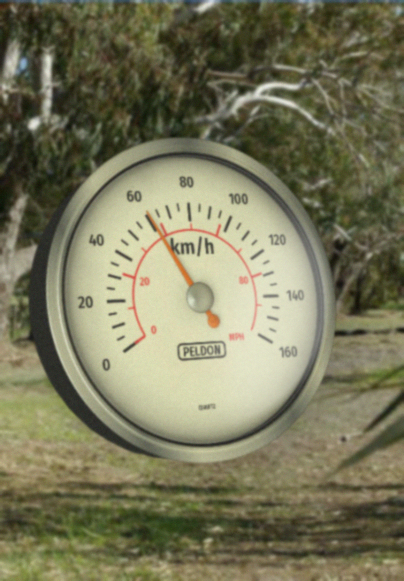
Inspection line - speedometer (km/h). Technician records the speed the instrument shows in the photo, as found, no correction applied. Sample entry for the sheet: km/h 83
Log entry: km/h 60
